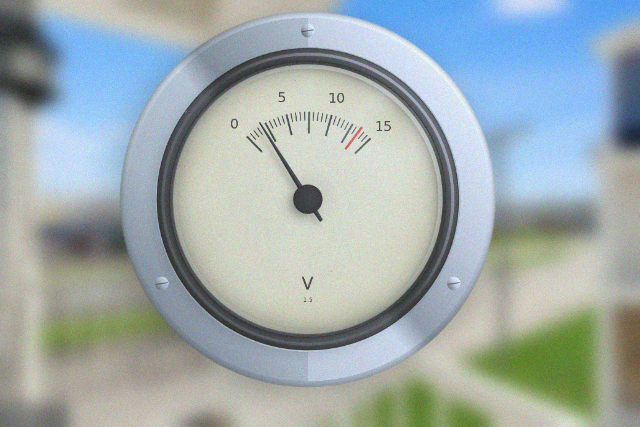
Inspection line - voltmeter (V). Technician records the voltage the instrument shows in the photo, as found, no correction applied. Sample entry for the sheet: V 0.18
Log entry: V 2
